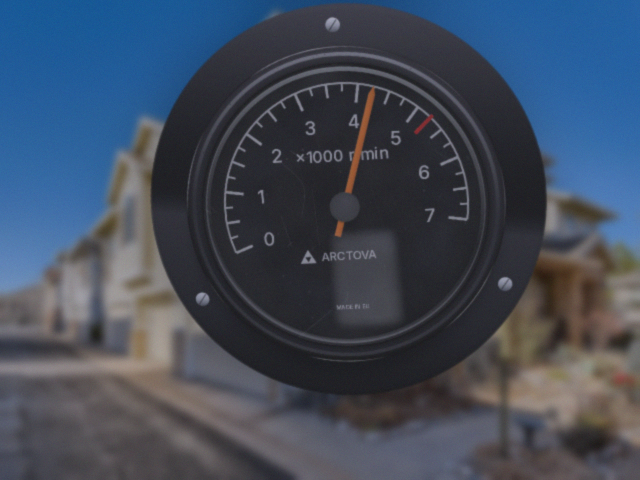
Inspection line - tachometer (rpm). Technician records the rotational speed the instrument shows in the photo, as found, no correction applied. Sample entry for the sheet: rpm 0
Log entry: rpm 4250
